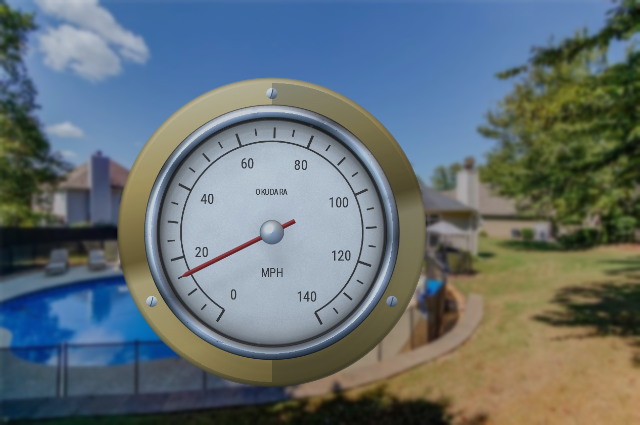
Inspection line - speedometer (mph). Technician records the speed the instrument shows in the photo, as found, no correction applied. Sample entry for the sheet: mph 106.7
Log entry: mph 15
